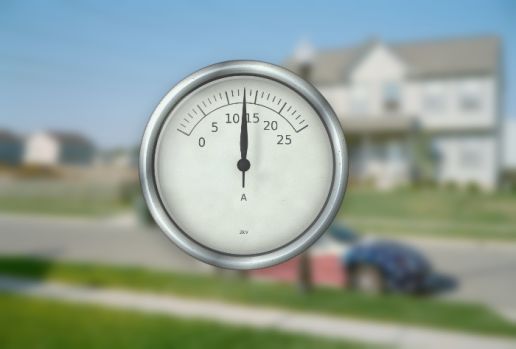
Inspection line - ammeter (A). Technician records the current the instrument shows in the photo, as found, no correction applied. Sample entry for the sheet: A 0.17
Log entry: A 13
